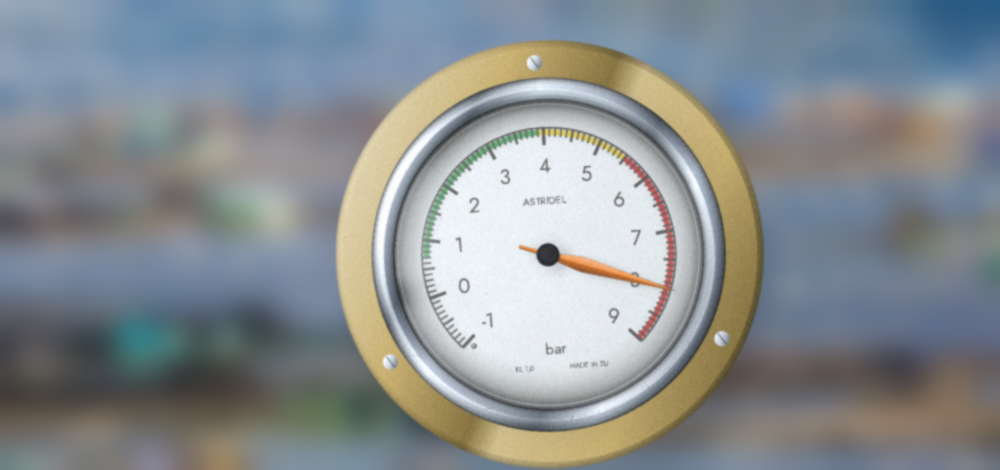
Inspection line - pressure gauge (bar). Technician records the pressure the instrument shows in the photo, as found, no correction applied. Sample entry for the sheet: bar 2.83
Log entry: bar 8
